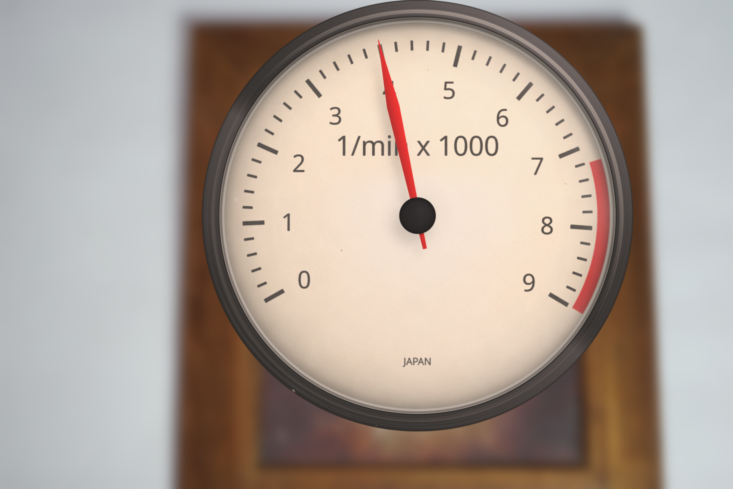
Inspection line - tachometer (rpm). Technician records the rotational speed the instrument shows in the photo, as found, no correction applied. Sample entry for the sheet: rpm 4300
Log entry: rpm 4000
